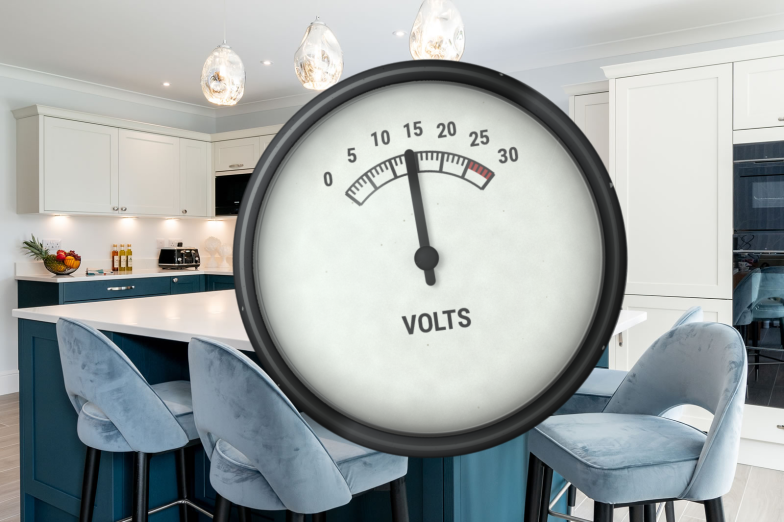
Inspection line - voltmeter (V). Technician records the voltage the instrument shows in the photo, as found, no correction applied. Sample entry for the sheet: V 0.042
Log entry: V 14
